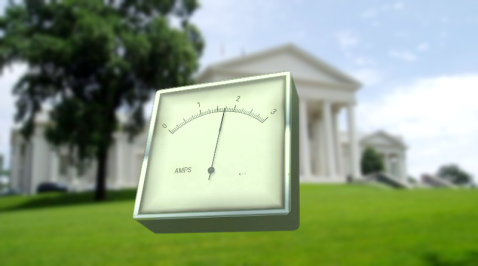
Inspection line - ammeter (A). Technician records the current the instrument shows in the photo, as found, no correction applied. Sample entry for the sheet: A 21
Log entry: A 1.75
